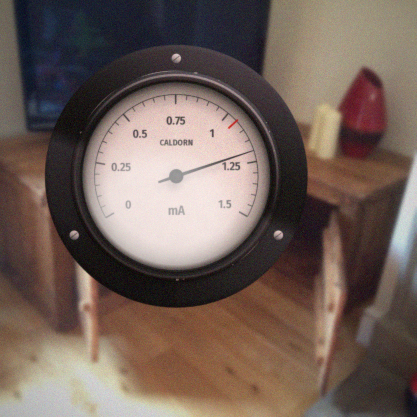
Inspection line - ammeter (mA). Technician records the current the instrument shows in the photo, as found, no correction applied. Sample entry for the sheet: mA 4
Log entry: mA 1.2
